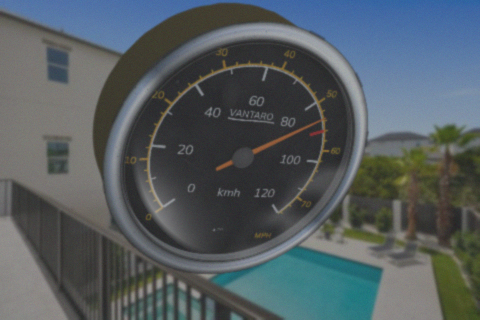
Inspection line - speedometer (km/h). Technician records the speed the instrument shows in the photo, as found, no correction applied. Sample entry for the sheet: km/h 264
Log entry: km/h 85
